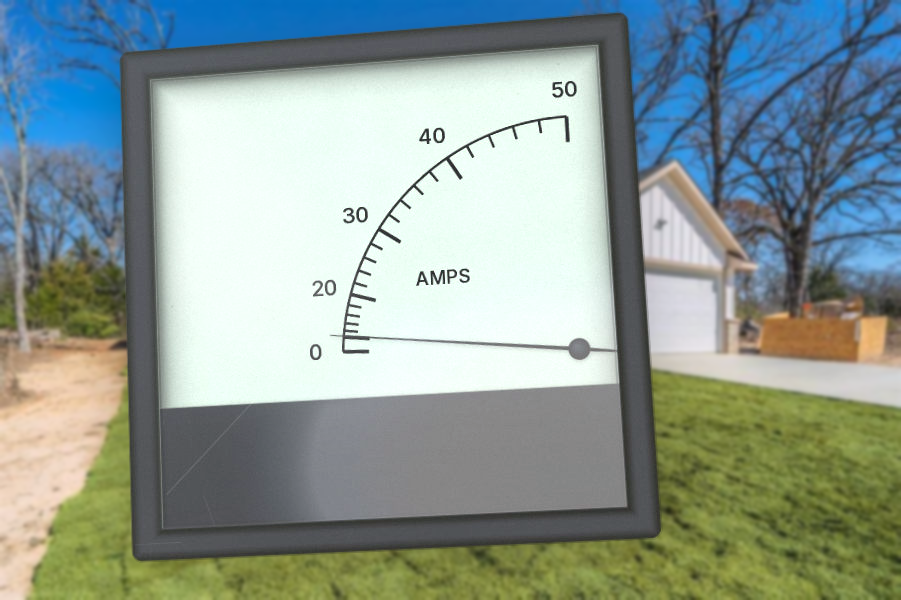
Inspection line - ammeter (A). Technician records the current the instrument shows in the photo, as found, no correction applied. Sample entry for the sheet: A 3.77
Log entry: A 10
